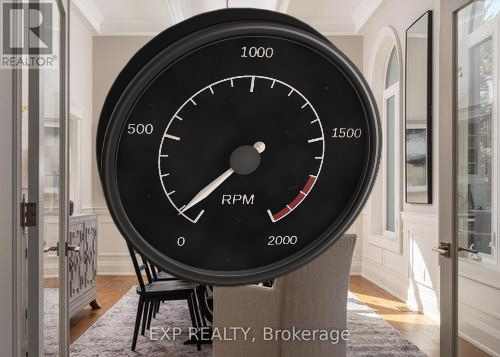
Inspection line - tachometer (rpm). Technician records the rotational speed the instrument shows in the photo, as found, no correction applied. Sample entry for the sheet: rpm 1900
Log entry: rpm 100
